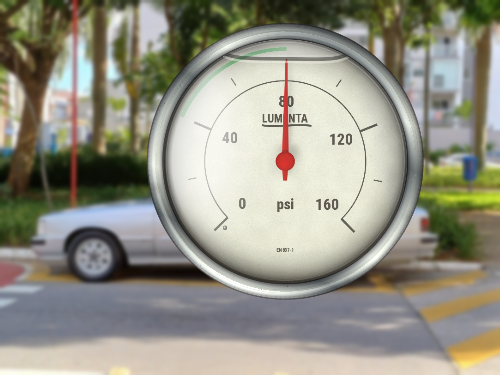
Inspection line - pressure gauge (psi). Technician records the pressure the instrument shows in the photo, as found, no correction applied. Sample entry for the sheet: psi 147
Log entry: psi 80
